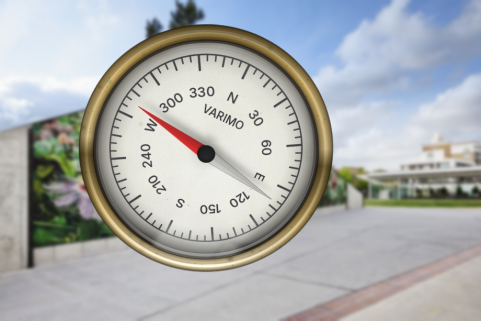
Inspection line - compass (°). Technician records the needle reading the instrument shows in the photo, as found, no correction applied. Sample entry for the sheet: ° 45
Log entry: ° 280
